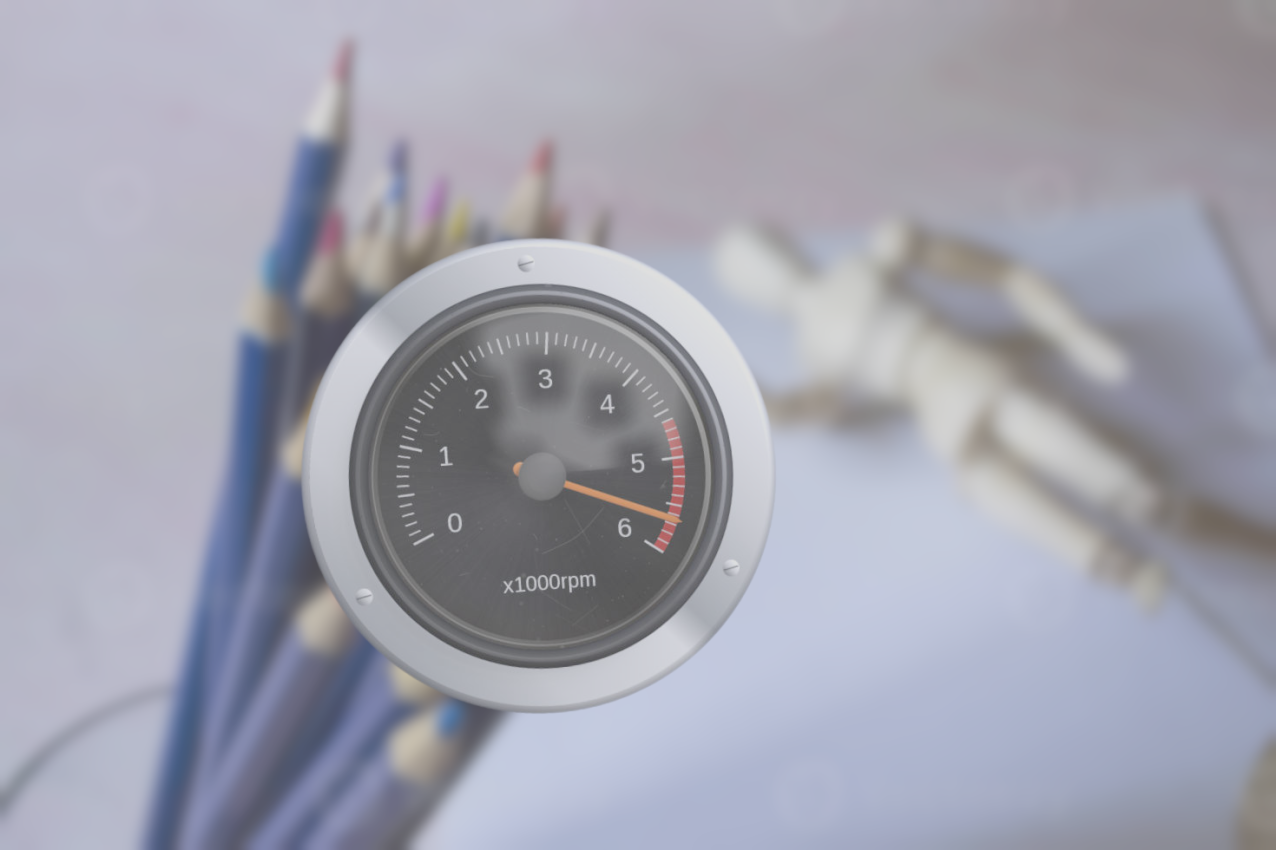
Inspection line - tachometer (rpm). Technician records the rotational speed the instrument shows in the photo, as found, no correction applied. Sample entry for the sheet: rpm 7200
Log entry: rpm 5650
